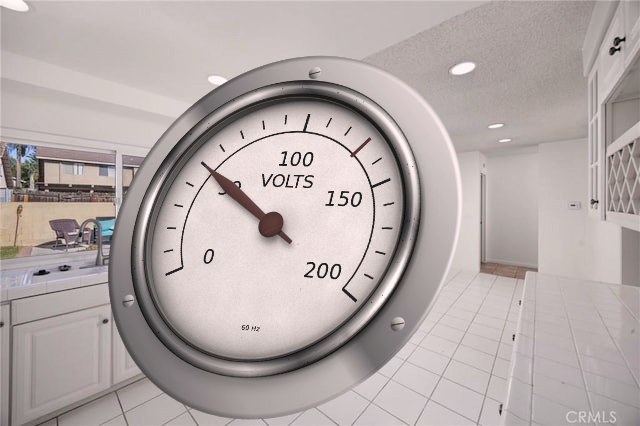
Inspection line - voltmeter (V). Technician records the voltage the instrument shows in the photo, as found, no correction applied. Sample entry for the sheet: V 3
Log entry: V 50
